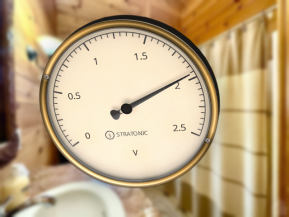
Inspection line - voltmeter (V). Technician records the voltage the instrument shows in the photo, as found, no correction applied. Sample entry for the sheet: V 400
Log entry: V 1.95
